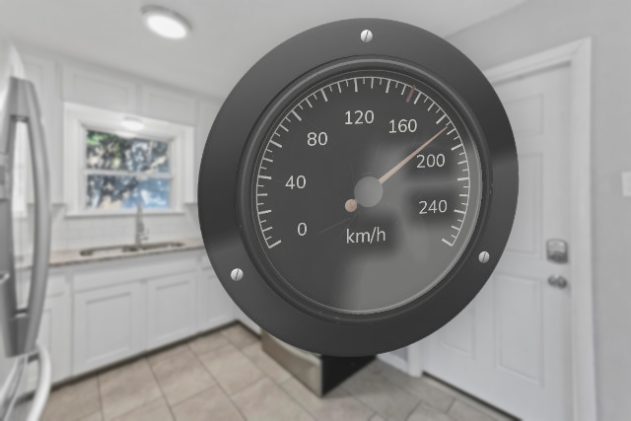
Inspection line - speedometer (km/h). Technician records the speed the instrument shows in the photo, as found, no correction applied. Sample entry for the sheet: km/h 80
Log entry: km/h 185
